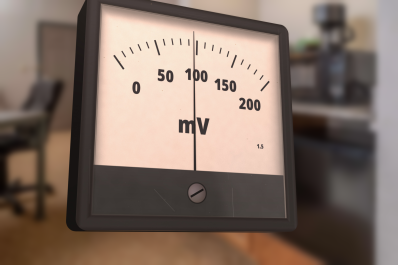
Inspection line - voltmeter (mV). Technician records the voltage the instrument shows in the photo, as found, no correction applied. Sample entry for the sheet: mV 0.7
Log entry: mV 95
